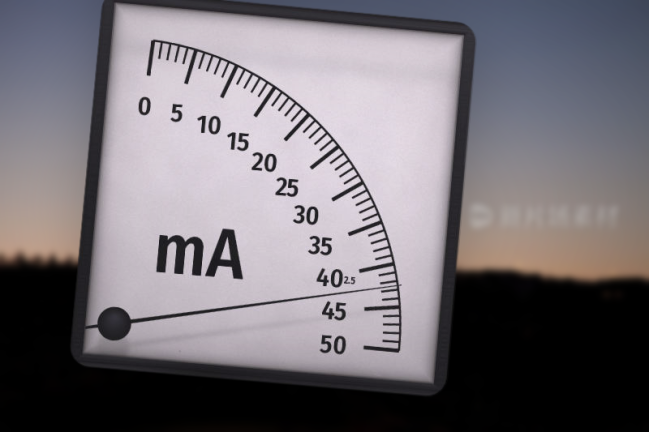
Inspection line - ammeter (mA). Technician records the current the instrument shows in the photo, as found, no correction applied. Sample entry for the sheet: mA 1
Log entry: mA 42.5
